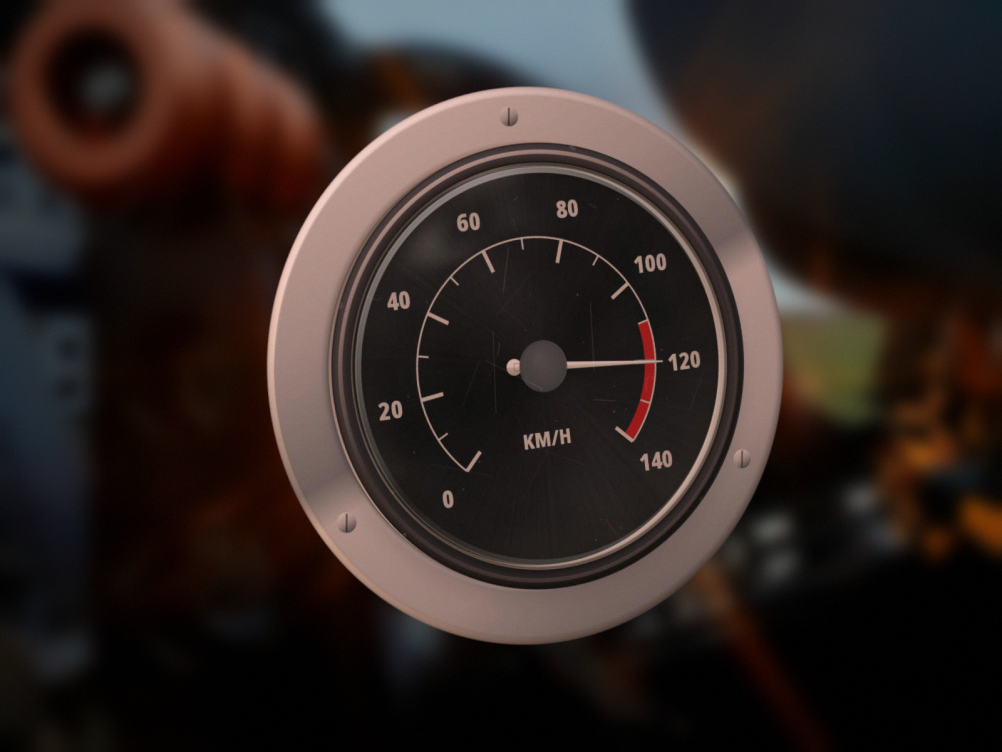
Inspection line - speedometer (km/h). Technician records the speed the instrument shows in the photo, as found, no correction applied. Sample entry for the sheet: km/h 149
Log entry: km/h 120
